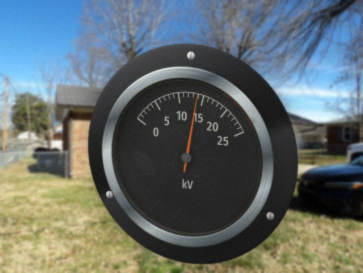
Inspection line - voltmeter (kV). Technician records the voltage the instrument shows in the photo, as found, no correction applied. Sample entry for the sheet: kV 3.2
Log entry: kV 14
